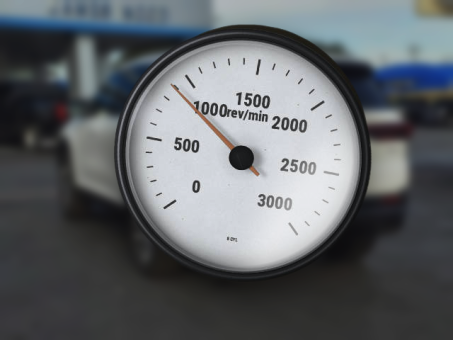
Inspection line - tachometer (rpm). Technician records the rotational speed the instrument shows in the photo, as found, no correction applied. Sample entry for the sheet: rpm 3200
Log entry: rpm 900
